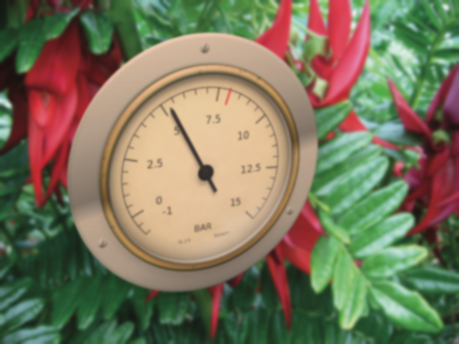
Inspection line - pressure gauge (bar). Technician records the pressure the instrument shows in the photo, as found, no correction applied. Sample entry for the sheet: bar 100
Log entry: bar 5.25
